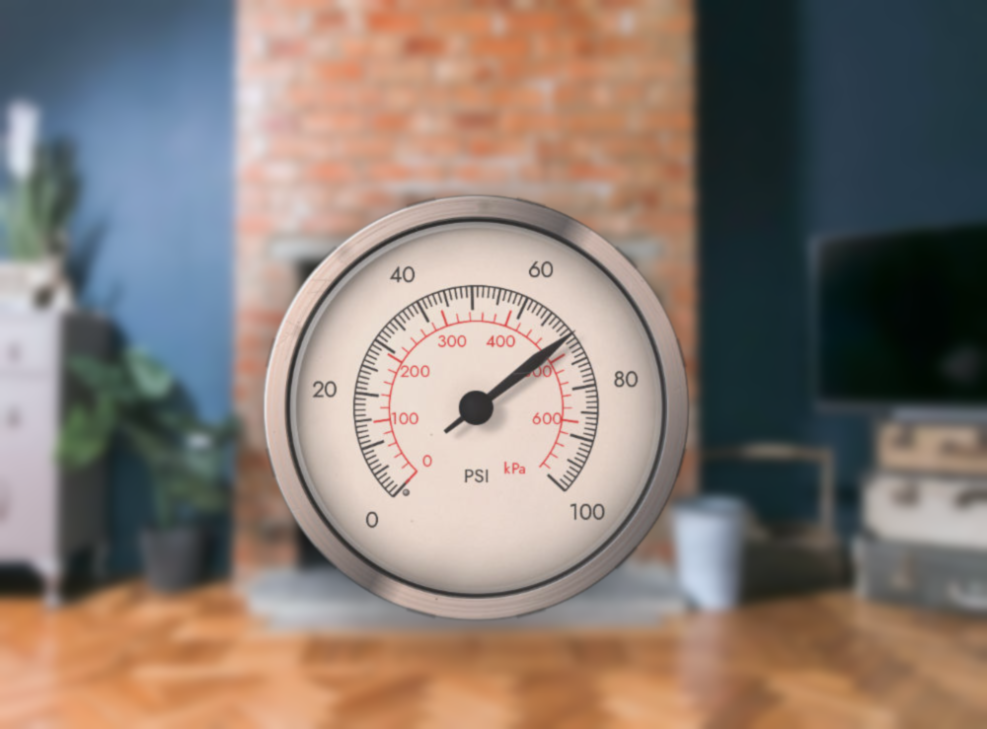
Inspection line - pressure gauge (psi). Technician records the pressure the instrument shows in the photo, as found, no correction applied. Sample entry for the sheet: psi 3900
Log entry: psi 70
